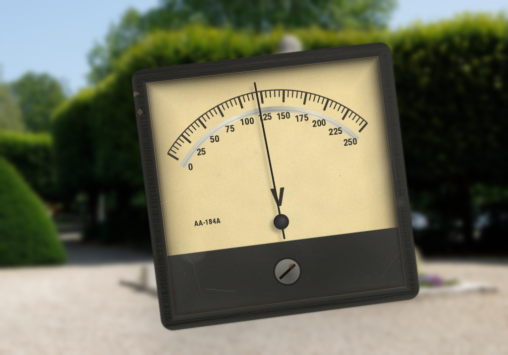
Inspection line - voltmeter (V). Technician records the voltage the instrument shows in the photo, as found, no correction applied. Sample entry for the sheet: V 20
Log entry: V 120
